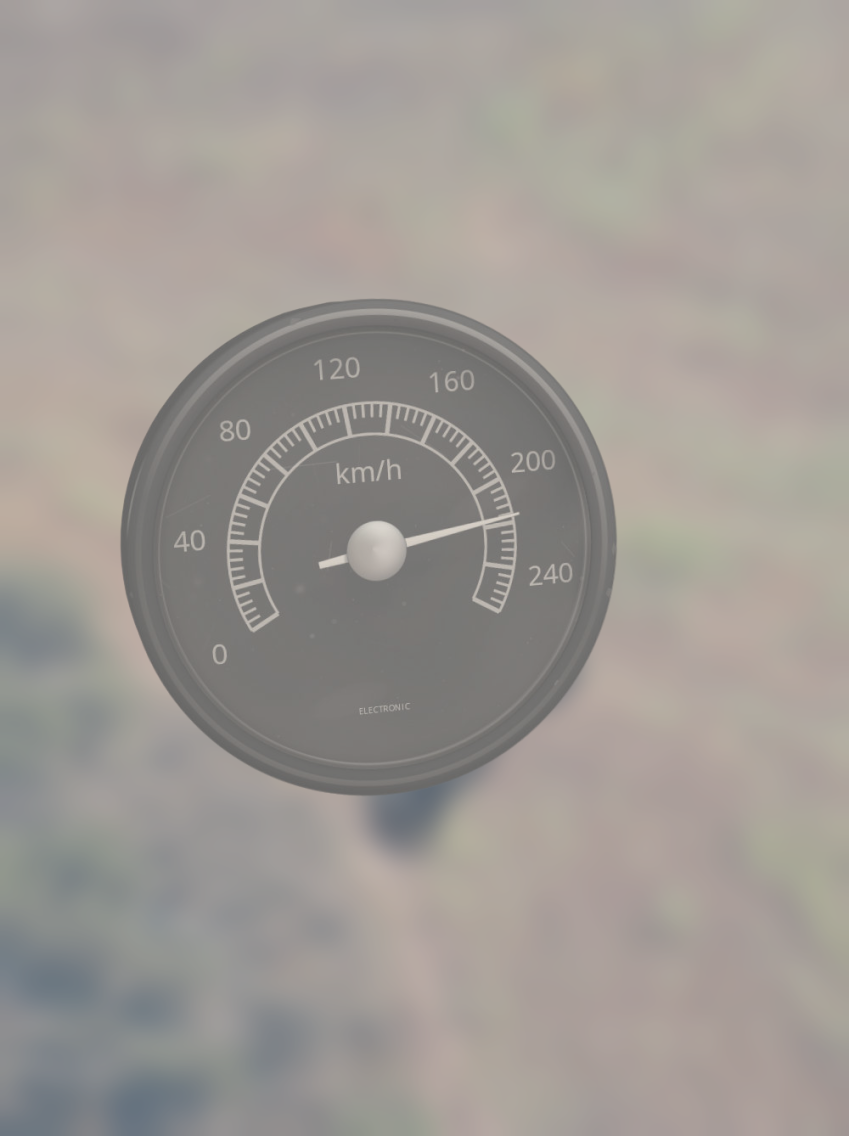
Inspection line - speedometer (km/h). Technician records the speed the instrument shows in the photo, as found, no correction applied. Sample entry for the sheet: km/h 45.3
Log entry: km/h 216
